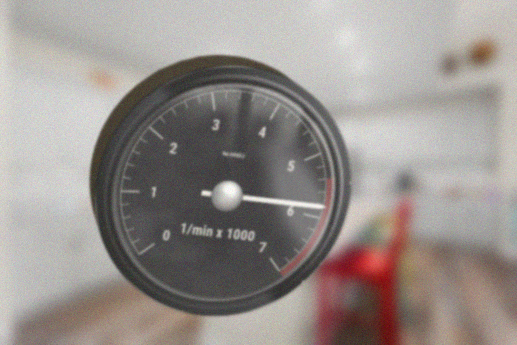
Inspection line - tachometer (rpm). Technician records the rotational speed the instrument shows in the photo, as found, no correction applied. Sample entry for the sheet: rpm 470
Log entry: rpm 5800
